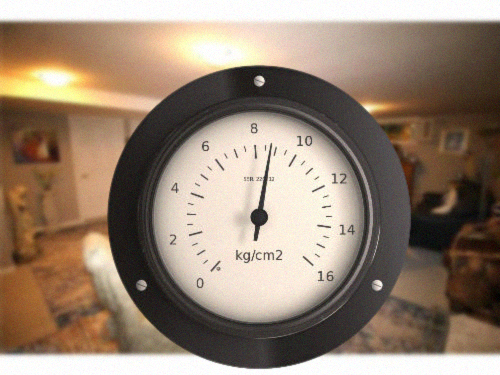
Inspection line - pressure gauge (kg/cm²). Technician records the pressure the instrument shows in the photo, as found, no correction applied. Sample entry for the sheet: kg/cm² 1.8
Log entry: kg/cm² 8.75
